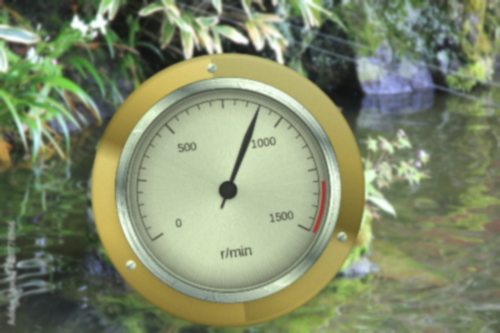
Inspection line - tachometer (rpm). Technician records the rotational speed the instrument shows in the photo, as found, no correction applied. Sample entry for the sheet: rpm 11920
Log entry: rpm 900
